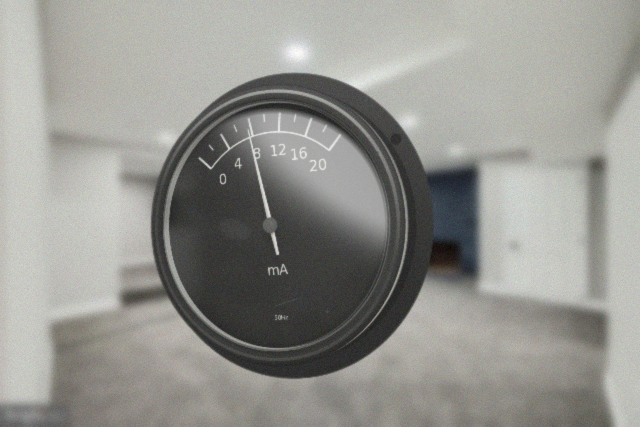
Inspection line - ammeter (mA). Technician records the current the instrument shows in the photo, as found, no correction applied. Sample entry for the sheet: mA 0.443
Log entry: mA 8
